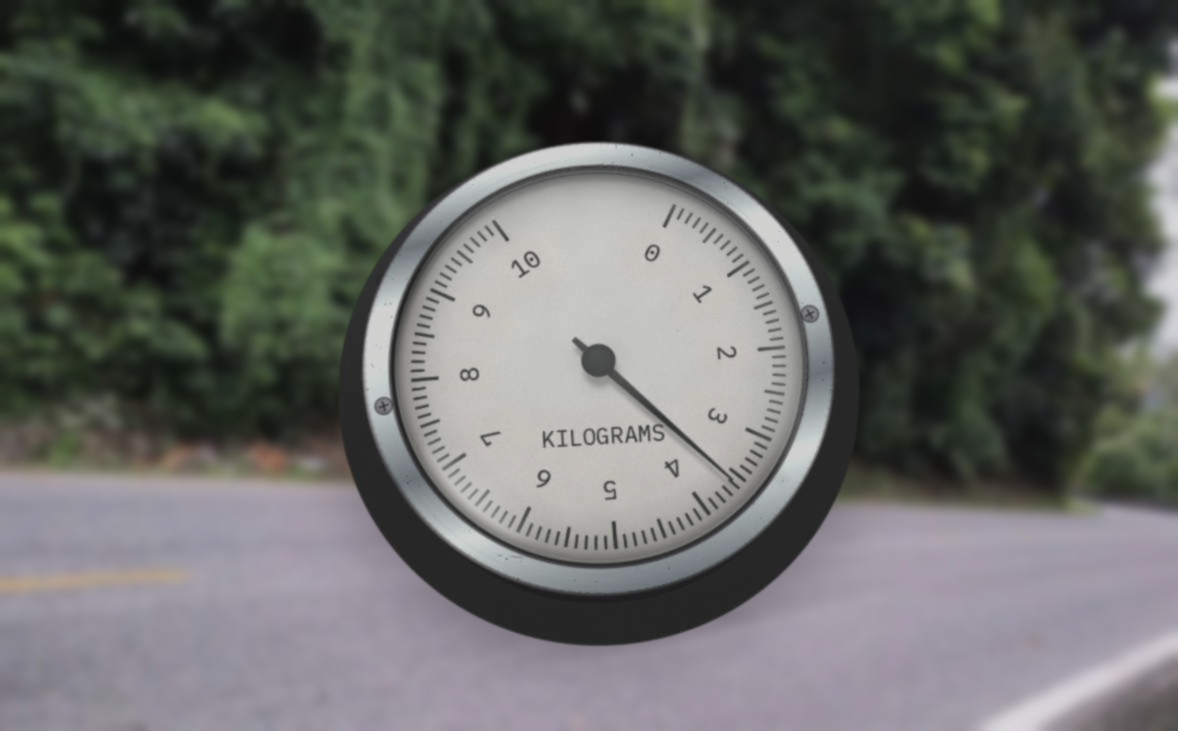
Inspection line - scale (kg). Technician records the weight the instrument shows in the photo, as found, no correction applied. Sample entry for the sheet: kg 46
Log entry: kg 3.6
